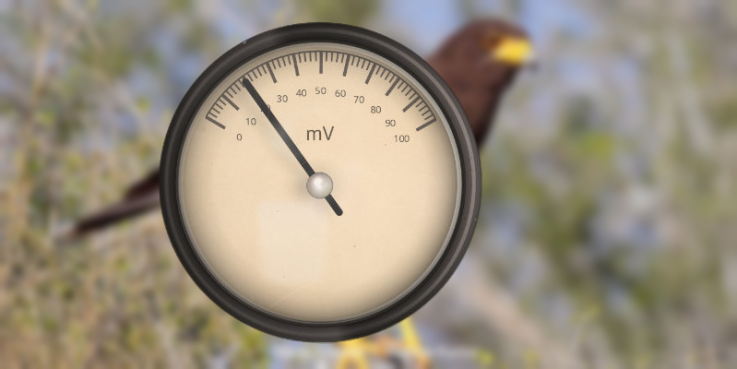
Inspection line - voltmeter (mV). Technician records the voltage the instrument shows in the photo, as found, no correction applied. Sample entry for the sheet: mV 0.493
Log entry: mV 20
